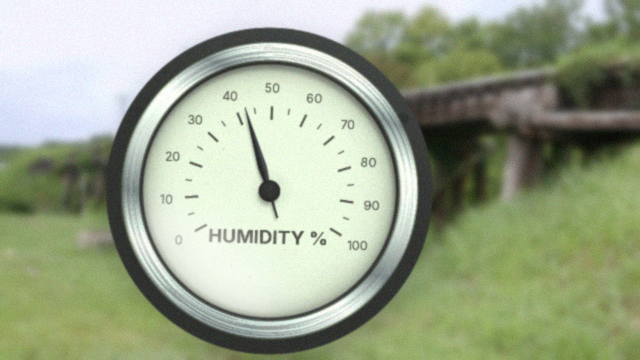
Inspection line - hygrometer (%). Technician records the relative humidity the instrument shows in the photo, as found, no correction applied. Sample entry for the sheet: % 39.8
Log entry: % 42.5
